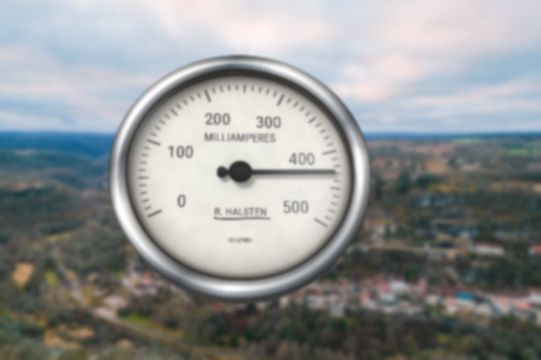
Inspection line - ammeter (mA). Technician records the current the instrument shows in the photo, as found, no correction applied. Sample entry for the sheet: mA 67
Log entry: mA 430
